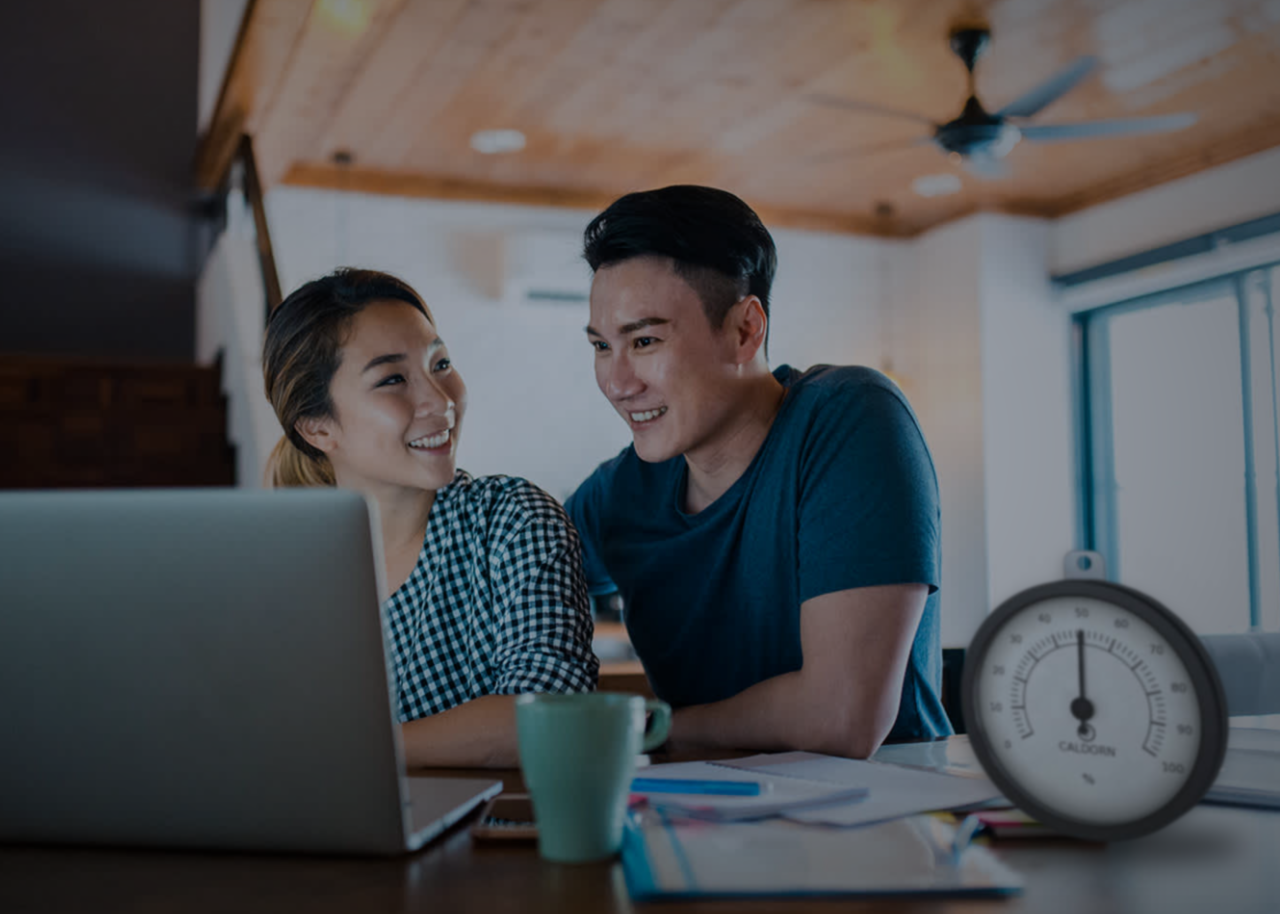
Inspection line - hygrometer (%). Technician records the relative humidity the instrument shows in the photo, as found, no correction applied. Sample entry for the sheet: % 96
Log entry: % 50
